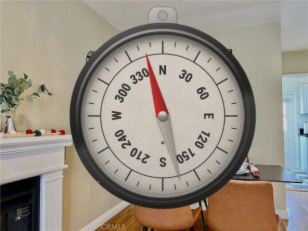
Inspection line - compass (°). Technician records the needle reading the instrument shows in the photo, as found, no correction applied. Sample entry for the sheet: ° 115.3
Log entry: ° 345
